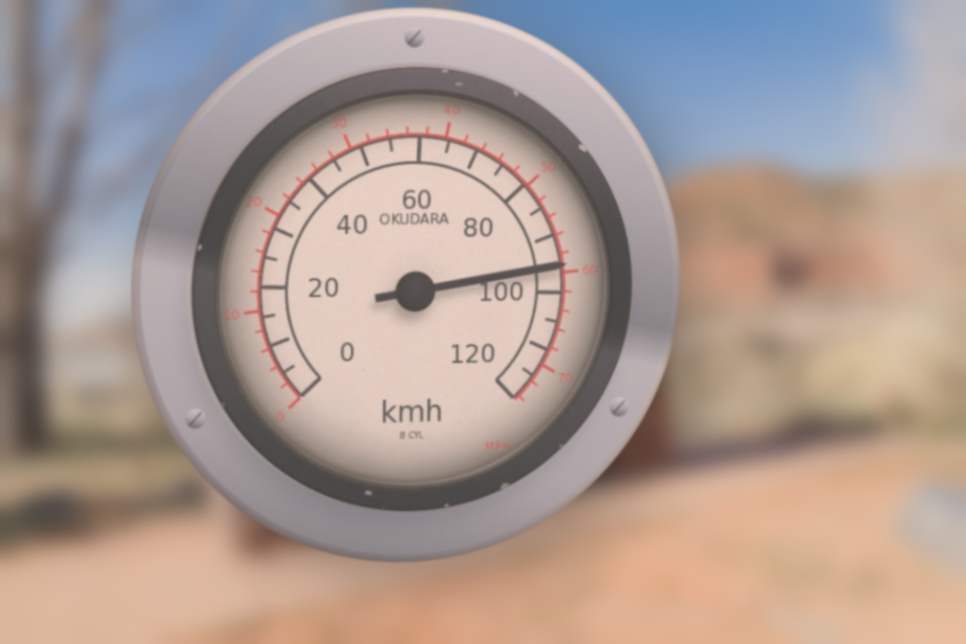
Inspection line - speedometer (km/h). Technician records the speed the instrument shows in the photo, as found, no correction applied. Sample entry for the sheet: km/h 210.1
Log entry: km/h 95
